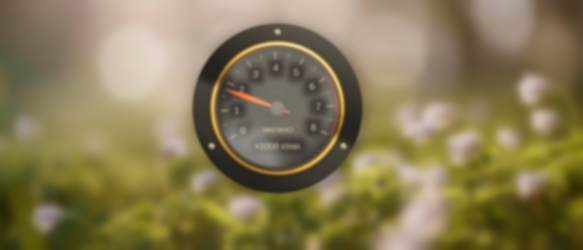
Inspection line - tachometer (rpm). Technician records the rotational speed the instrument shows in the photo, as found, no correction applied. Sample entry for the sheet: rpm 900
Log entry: rpm 1750
